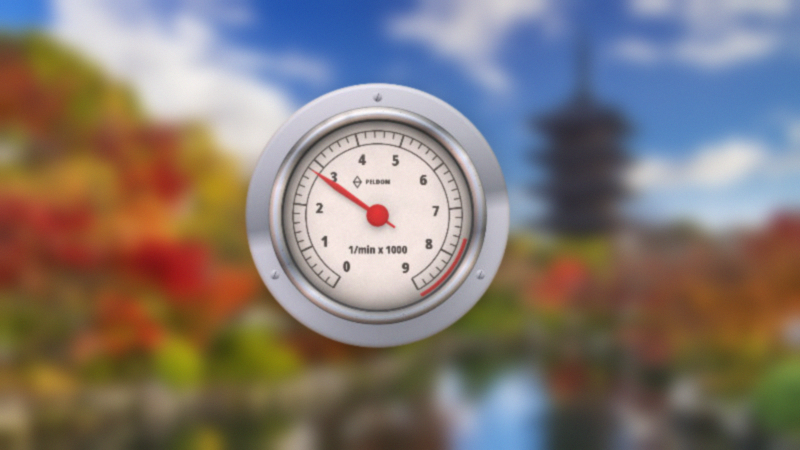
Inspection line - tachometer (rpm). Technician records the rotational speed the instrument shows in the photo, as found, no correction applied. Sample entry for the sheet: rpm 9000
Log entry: rpm 2800
